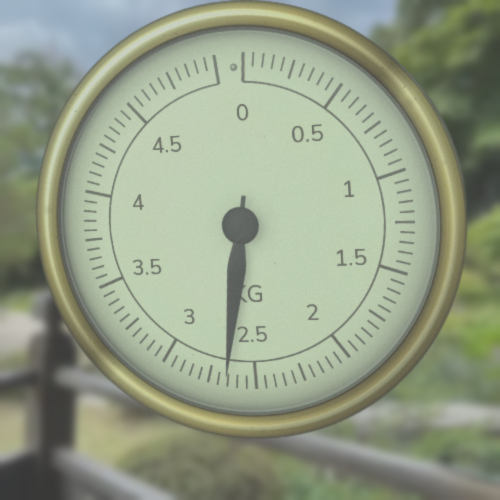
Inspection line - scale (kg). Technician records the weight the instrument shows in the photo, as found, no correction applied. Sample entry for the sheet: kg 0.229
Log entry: kg 2.65
